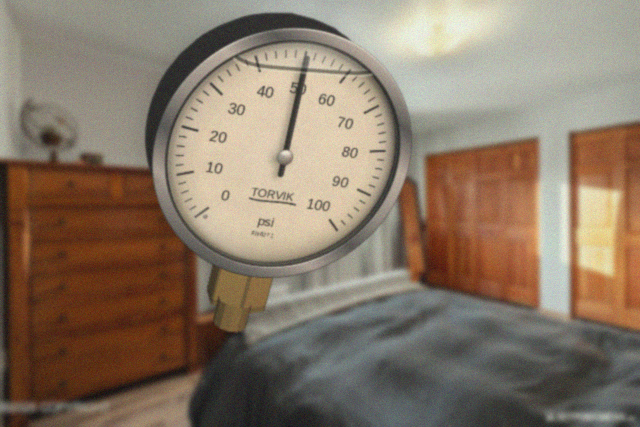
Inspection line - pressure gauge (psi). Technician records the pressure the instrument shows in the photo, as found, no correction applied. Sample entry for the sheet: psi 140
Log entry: psi 50
